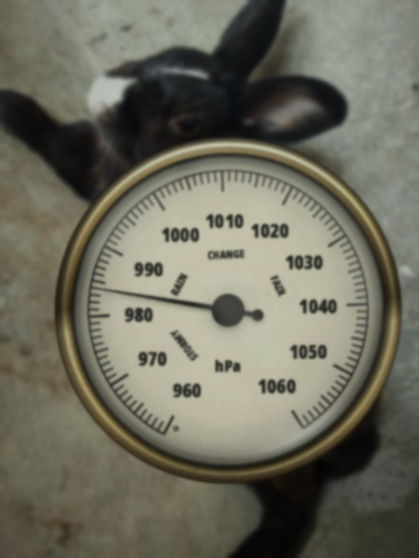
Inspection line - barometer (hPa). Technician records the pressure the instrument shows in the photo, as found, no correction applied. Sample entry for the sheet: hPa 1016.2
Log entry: hPa 984
